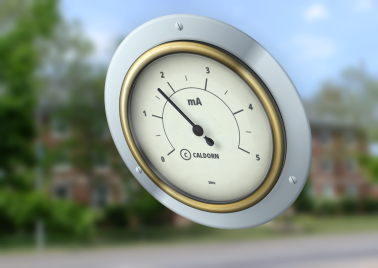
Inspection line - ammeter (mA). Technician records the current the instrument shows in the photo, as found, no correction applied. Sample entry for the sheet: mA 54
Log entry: mA 1.75
